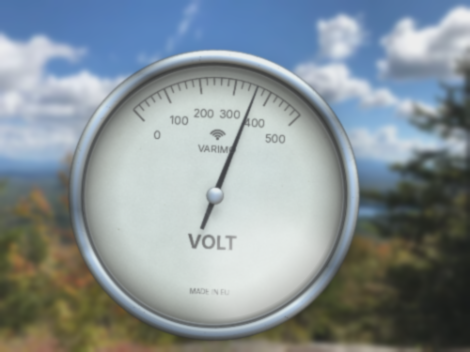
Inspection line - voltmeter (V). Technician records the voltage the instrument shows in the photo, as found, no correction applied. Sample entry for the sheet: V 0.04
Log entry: V 360
